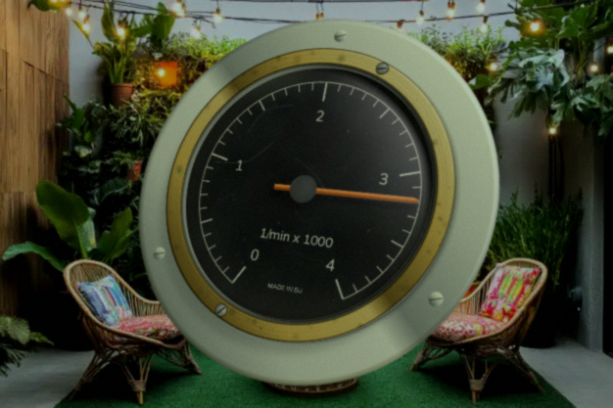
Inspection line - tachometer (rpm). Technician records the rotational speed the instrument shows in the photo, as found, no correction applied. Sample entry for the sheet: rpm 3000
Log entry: rpm 3200
